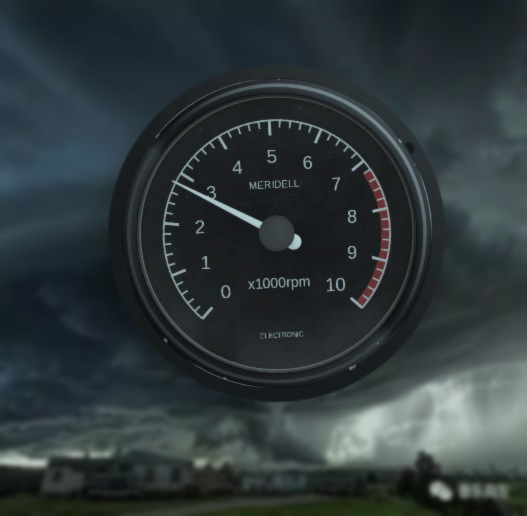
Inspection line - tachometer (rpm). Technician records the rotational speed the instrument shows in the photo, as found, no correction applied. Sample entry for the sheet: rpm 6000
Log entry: rpm 2800
